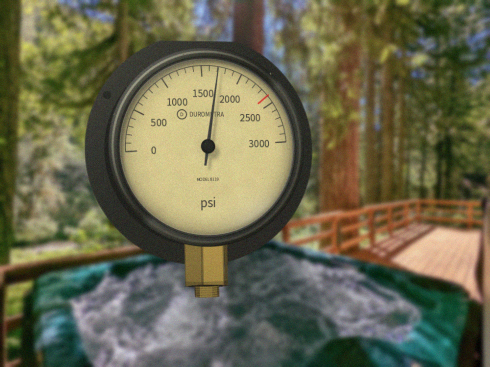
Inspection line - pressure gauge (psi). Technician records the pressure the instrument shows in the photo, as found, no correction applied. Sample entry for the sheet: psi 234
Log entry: psi 1700
